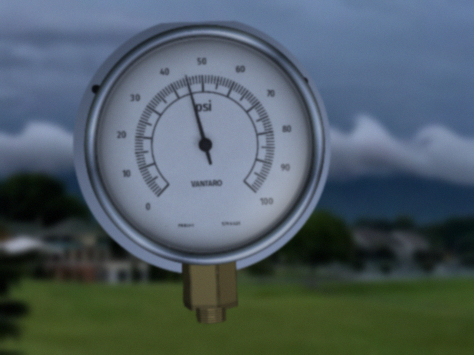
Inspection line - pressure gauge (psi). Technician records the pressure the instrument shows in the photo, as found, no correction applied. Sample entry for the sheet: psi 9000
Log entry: psi 45
